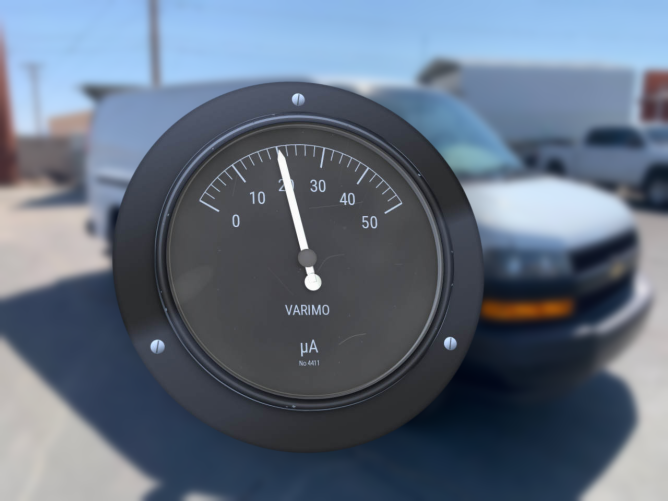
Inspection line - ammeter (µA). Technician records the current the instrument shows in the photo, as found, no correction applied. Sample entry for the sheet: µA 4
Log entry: µA 20
